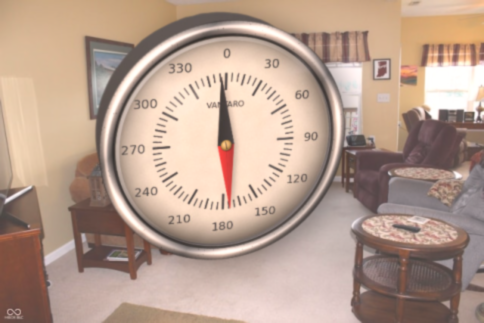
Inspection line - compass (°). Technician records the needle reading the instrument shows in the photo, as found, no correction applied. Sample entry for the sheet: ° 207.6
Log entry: ° 175
